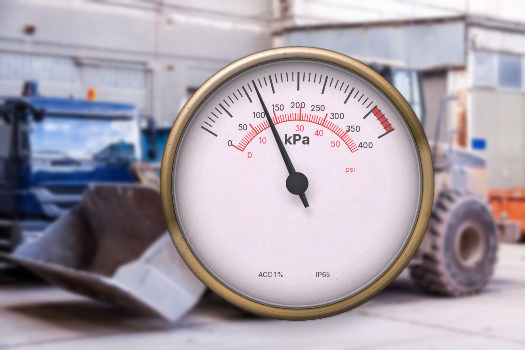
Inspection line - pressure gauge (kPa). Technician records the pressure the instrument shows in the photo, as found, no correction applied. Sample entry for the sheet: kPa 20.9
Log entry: kPa 120
